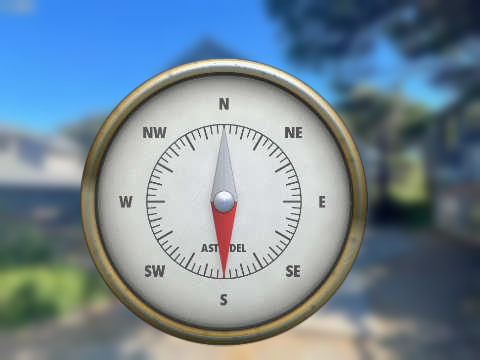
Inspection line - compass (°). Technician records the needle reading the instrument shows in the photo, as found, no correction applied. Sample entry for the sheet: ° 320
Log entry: ° 180
